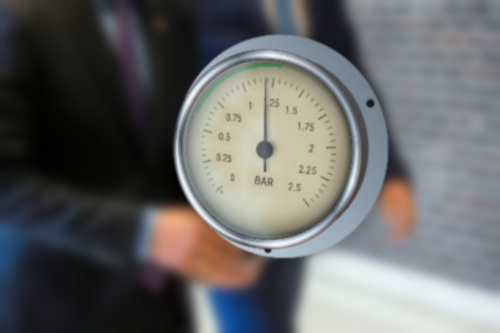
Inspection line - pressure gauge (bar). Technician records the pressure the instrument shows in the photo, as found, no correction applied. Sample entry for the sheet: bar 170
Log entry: bar 1.2
